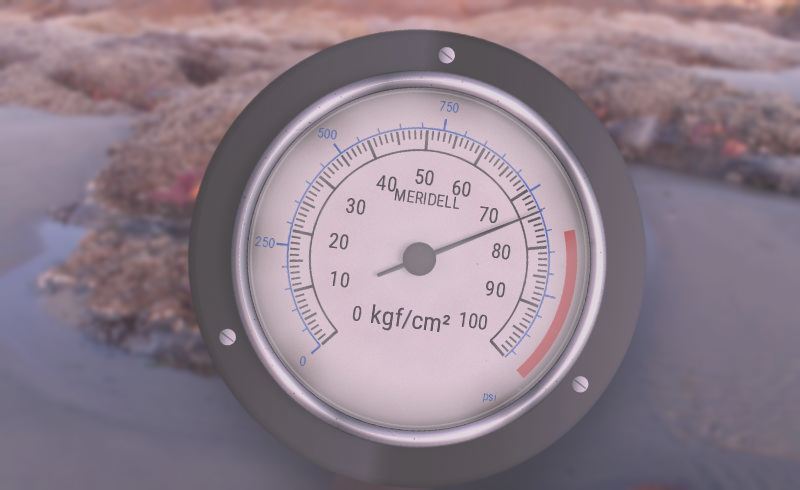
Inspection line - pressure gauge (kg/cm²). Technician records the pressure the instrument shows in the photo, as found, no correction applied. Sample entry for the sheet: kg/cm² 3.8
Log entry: kg/cm² 74
